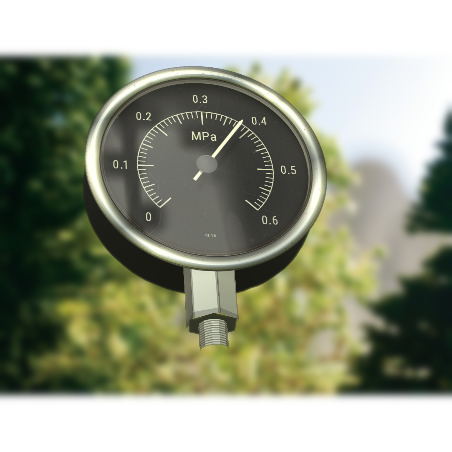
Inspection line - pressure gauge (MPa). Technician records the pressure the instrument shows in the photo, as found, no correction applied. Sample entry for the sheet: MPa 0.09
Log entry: MPa 0.38
